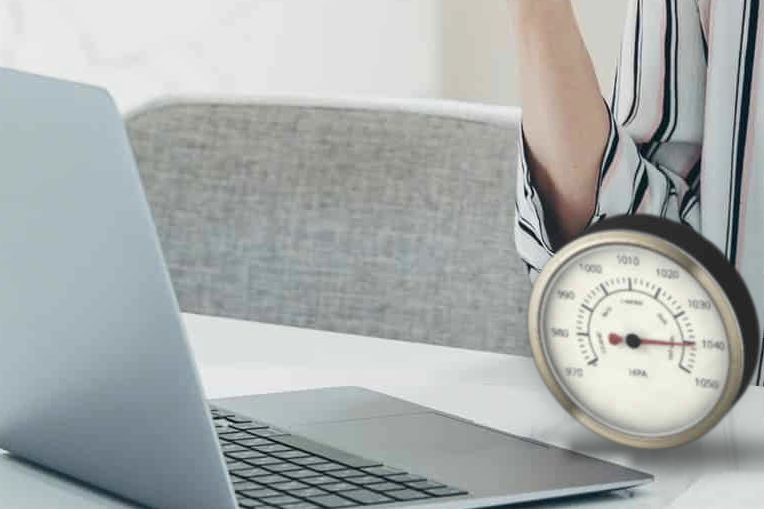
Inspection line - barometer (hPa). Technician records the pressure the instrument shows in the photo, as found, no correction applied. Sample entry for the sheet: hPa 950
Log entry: hPa 1040
